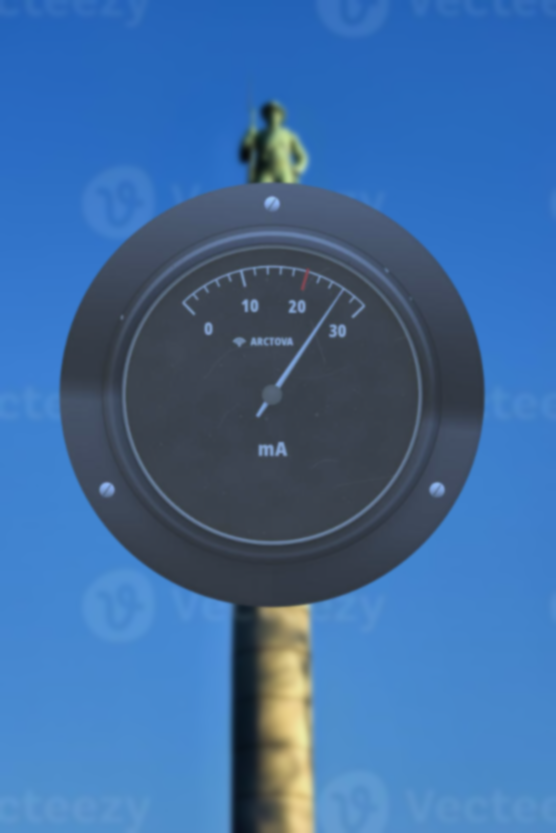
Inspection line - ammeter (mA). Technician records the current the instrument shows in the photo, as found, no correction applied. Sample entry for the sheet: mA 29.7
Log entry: mA 26
